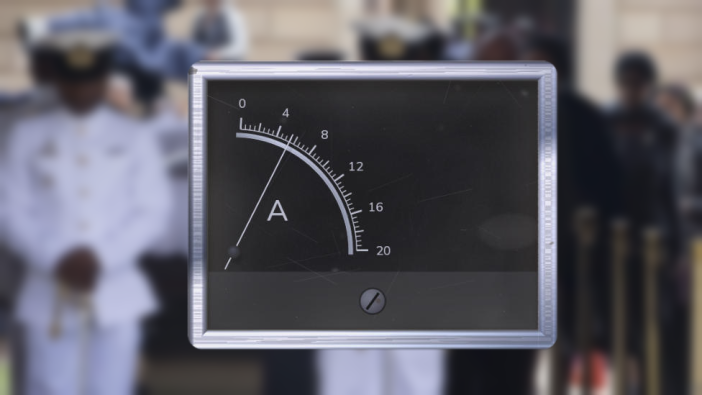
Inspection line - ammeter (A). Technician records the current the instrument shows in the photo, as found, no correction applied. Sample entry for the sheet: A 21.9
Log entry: A 5.5
